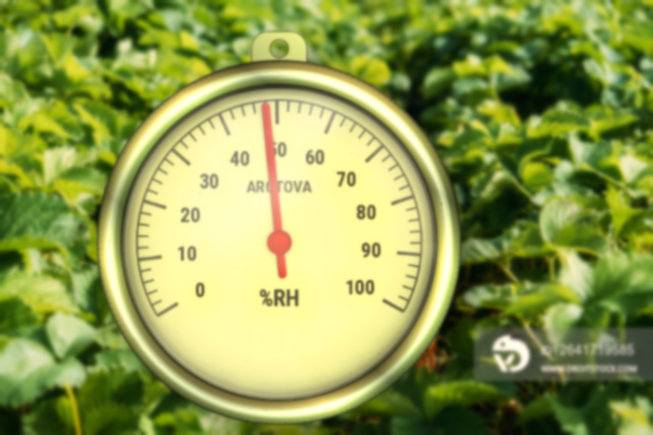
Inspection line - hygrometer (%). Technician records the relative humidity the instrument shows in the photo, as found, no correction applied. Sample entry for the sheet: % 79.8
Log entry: % 48
